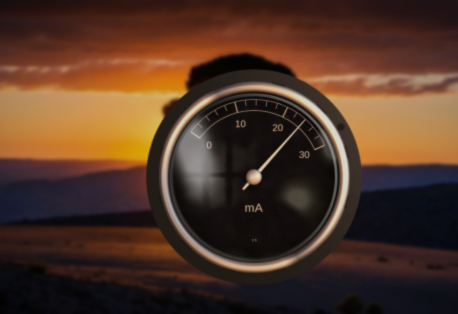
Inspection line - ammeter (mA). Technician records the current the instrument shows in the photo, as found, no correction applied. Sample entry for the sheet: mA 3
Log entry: mA 24
